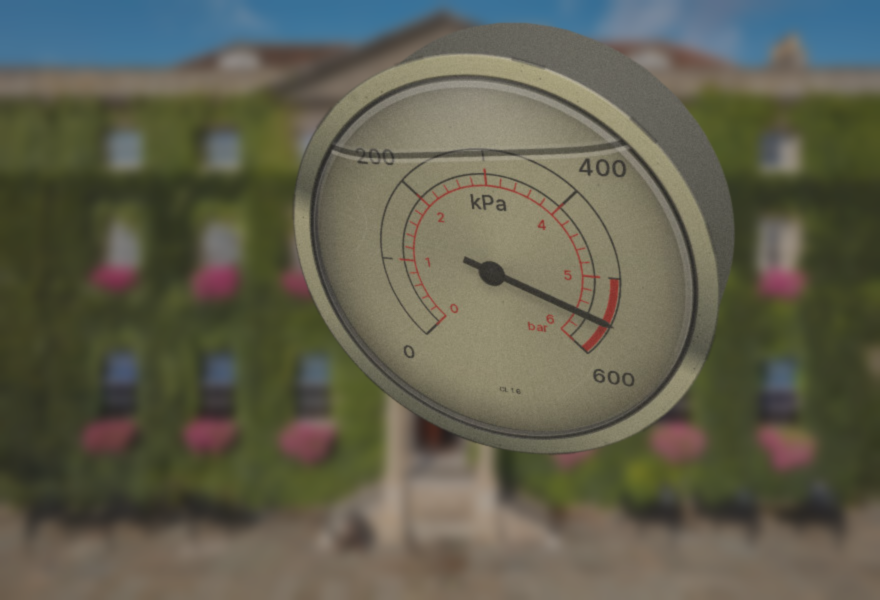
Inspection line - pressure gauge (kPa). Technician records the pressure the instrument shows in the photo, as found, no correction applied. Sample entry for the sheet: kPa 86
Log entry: kPa 550
